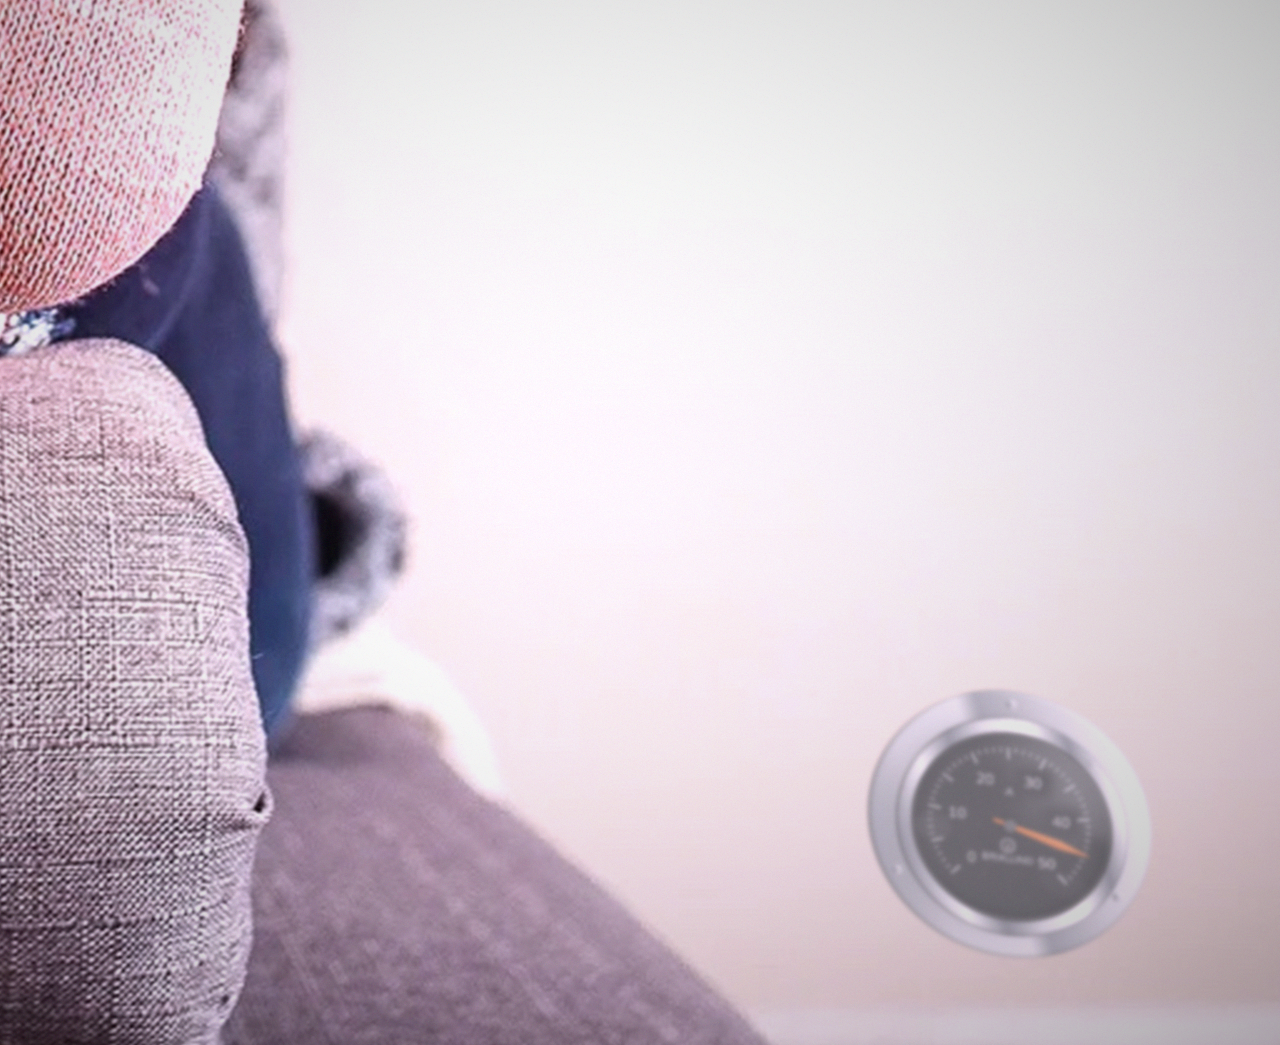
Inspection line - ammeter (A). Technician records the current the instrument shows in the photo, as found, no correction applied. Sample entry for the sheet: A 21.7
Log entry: A 45
